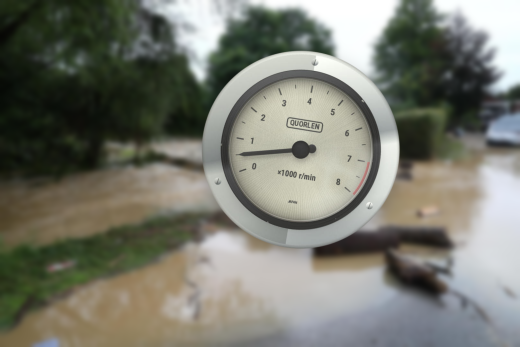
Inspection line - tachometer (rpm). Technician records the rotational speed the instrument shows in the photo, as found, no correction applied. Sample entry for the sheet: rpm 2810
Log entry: rpm 500
